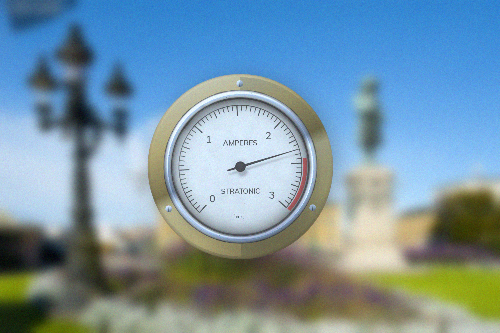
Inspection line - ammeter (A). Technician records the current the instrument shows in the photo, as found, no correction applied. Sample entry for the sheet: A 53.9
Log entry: A 2.35
